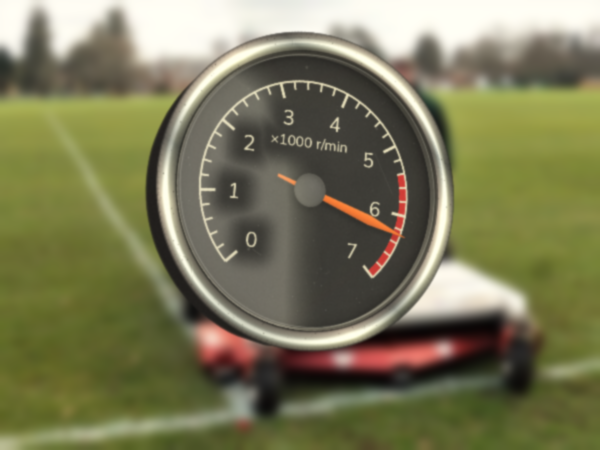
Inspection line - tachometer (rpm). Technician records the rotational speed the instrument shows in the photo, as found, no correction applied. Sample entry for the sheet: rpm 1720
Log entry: rpm 6300
